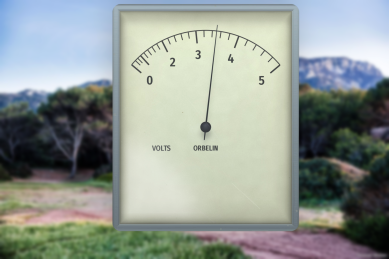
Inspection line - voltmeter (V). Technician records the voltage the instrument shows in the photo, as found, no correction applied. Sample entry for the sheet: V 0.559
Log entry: V 3.5
